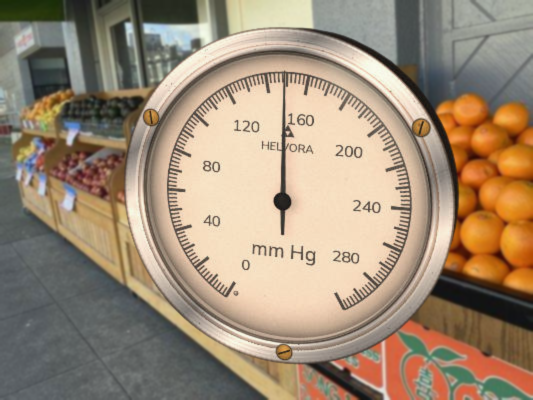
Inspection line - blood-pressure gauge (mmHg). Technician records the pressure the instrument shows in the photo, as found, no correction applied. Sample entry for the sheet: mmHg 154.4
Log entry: mmHg 150
